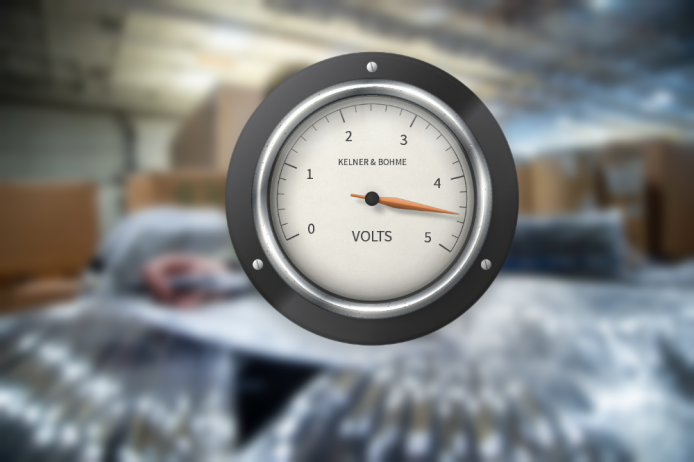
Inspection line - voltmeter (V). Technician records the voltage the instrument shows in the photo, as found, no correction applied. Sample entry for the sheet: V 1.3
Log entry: V 4.5
